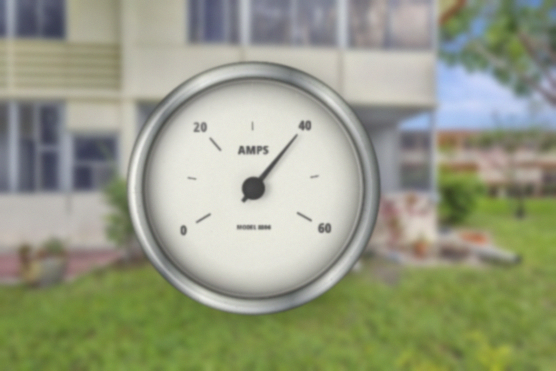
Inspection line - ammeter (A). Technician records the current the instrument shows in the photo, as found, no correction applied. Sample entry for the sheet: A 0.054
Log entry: A 40
